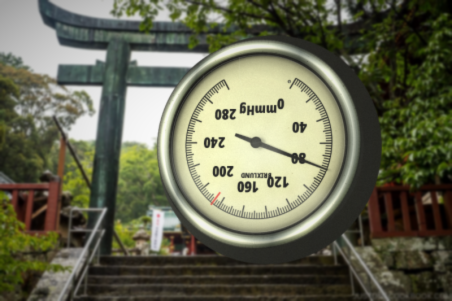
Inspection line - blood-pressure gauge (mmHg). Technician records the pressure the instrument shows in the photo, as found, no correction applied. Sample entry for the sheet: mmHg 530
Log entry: mmHg 80
